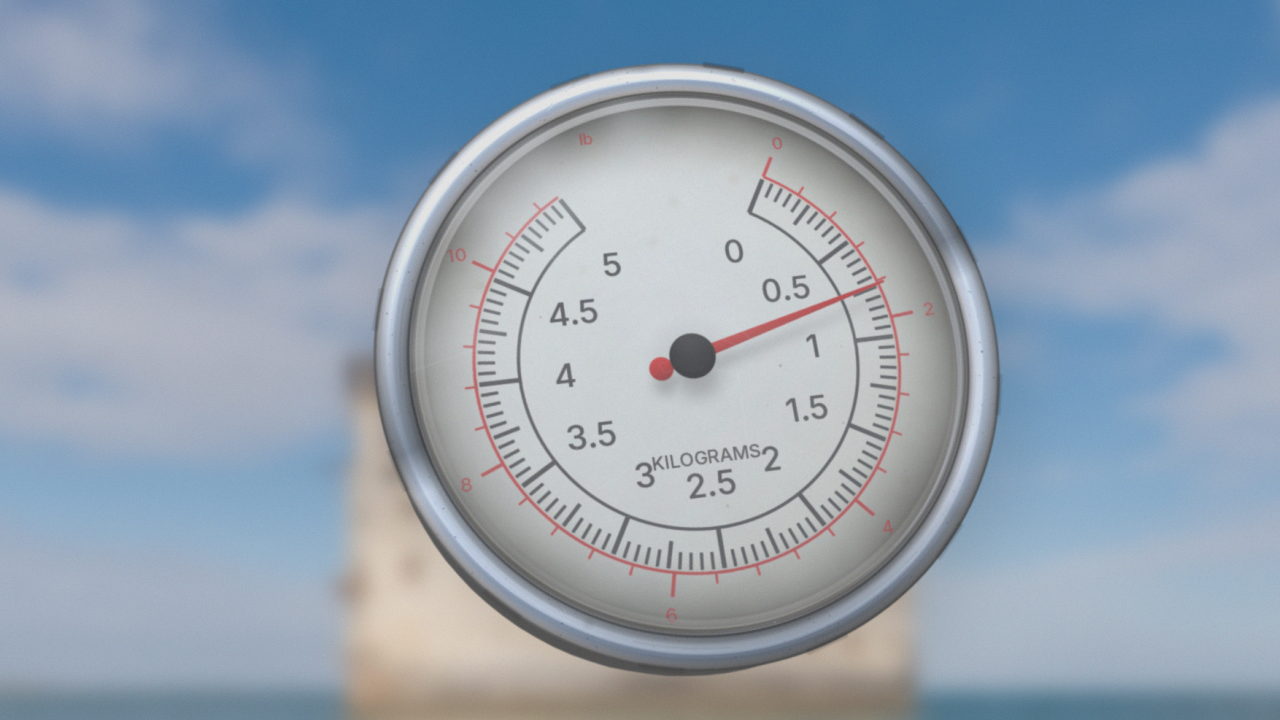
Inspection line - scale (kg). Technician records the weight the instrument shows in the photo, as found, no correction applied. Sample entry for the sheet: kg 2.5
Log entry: kg 0.75
